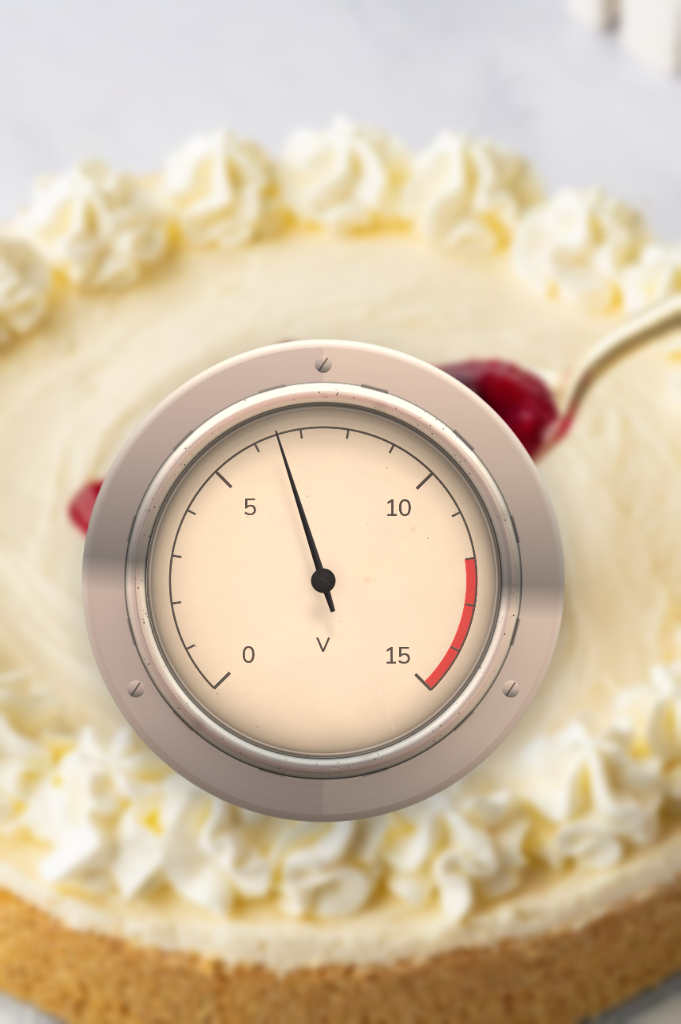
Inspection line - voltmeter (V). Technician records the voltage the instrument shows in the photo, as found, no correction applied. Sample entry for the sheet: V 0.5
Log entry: V 6.5
